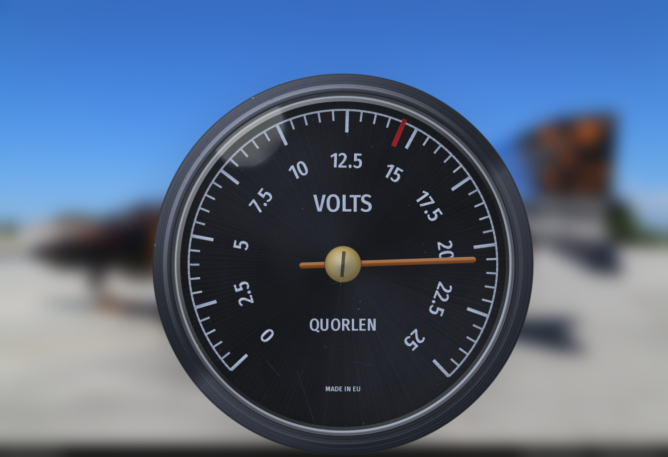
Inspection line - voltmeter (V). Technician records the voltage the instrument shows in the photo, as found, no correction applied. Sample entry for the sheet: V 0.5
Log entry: V 20.5
